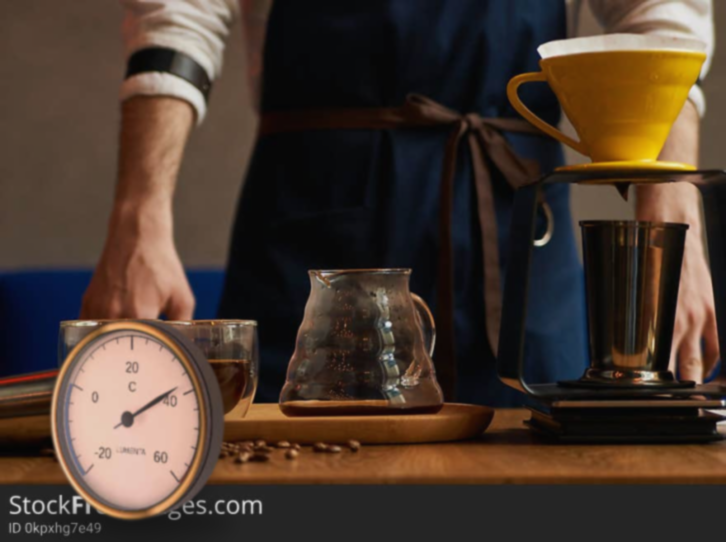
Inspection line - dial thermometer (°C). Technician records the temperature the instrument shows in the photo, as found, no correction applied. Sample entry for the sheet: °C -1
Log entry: °C 38
